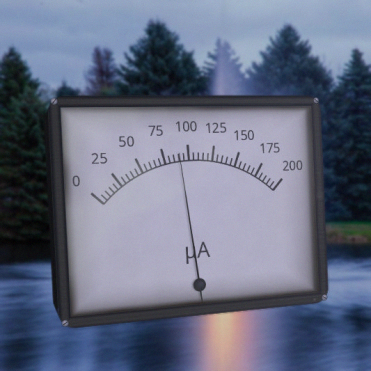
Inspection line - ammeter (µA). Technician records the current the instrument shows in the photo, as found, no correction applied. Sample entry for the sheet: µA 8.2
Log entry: µA 90
